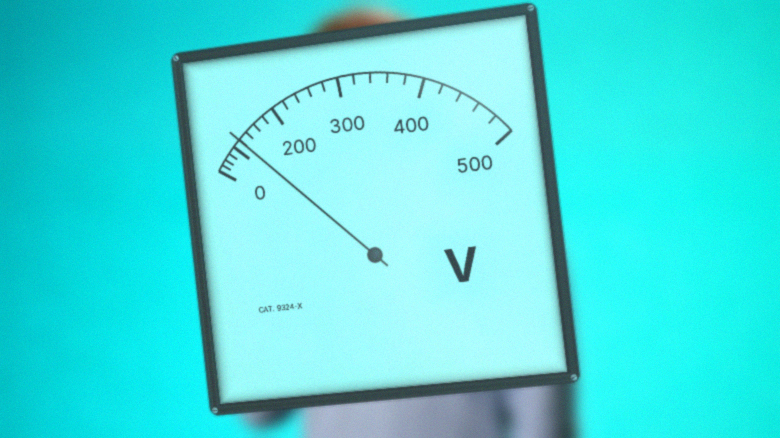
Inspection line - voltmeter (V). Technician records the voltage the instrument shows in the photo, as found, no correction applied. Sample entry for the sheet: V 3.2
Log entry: V 120
